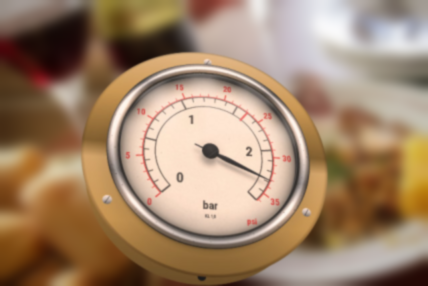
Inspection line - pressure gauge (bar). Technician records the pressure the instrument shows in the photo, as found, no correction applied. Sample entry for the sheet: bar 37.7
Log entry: bar 2.3
